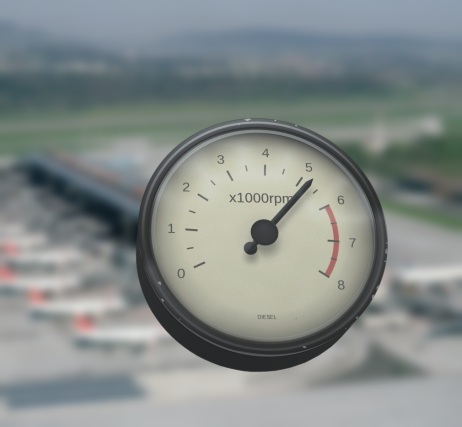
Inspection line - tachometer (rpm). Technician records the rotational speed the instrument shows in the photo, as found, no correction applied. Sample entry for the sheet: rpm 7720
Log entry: rpm 5250
